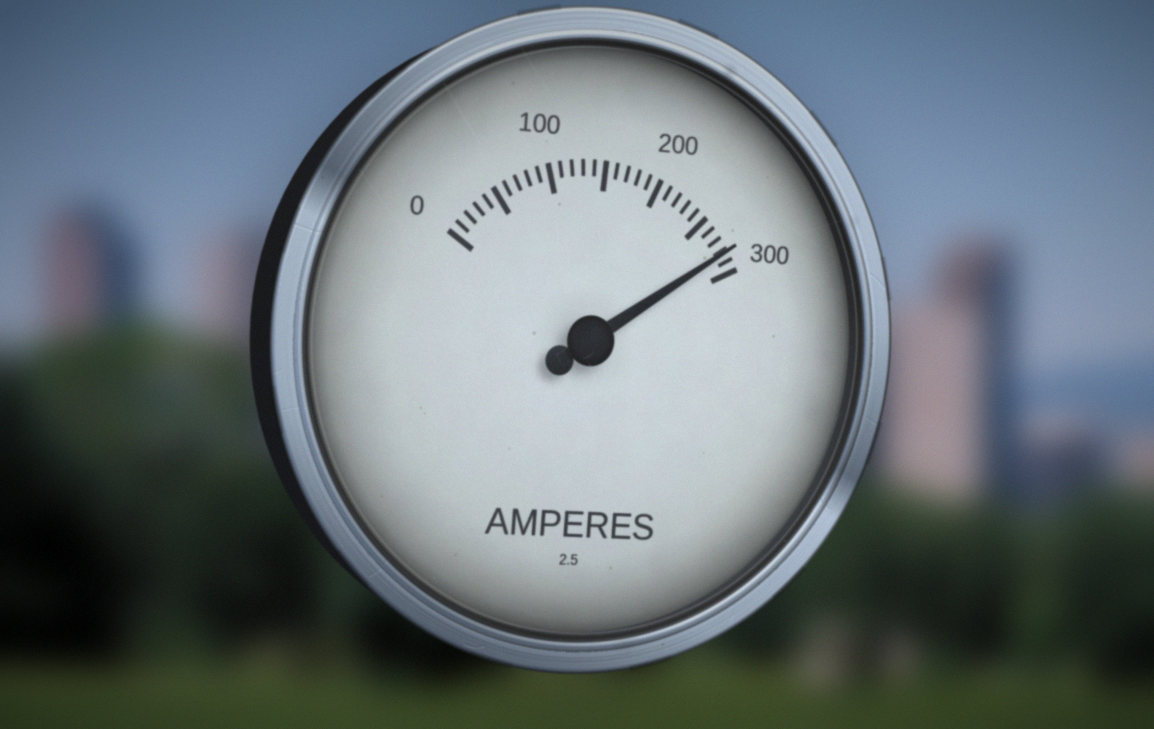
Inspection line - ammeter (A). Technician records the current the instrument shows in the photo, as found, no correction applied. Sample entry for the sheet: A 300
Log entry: A 280
